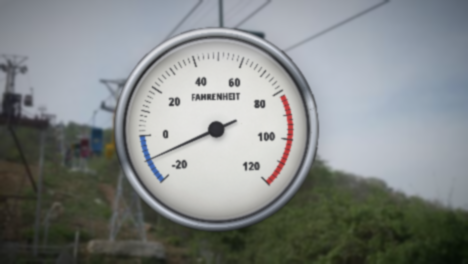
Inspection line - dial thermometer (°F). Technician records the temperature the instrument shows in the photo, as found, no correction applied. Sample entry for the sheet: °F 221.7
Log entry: °F -10
